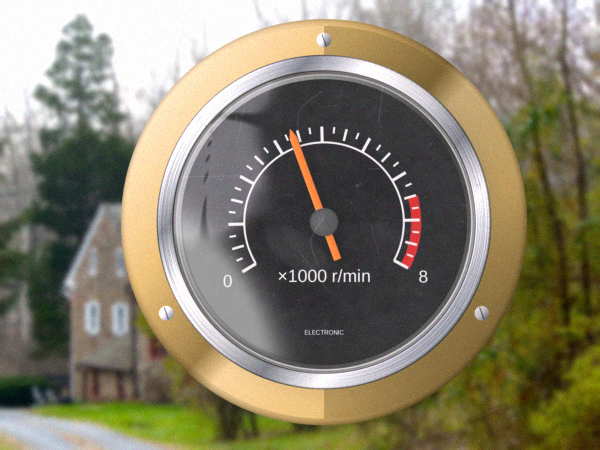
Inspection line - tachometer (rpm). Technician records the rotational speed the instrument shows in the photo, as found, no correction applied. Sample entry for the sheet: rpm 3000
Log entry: rpm 3375
